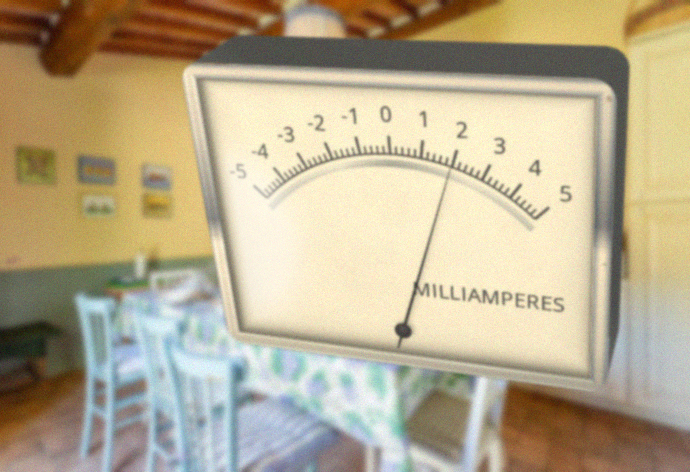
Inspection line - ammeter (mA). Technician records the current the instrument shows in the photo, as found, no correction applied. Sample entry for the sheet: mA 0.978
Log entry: mA 2
